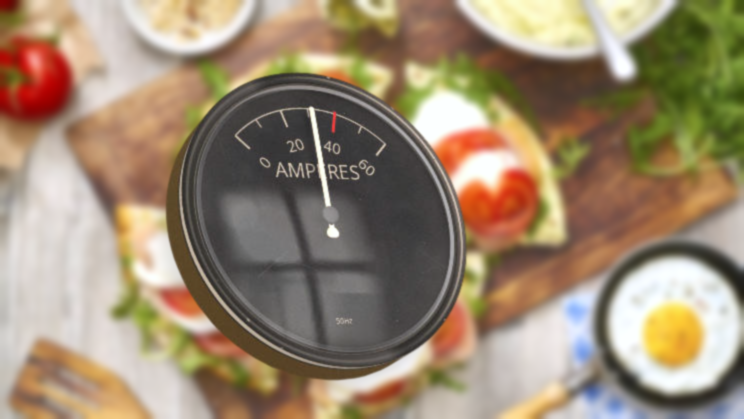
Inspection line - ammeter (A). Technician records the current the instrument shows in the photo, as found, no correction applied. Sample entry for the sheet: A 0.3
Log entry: A 30
